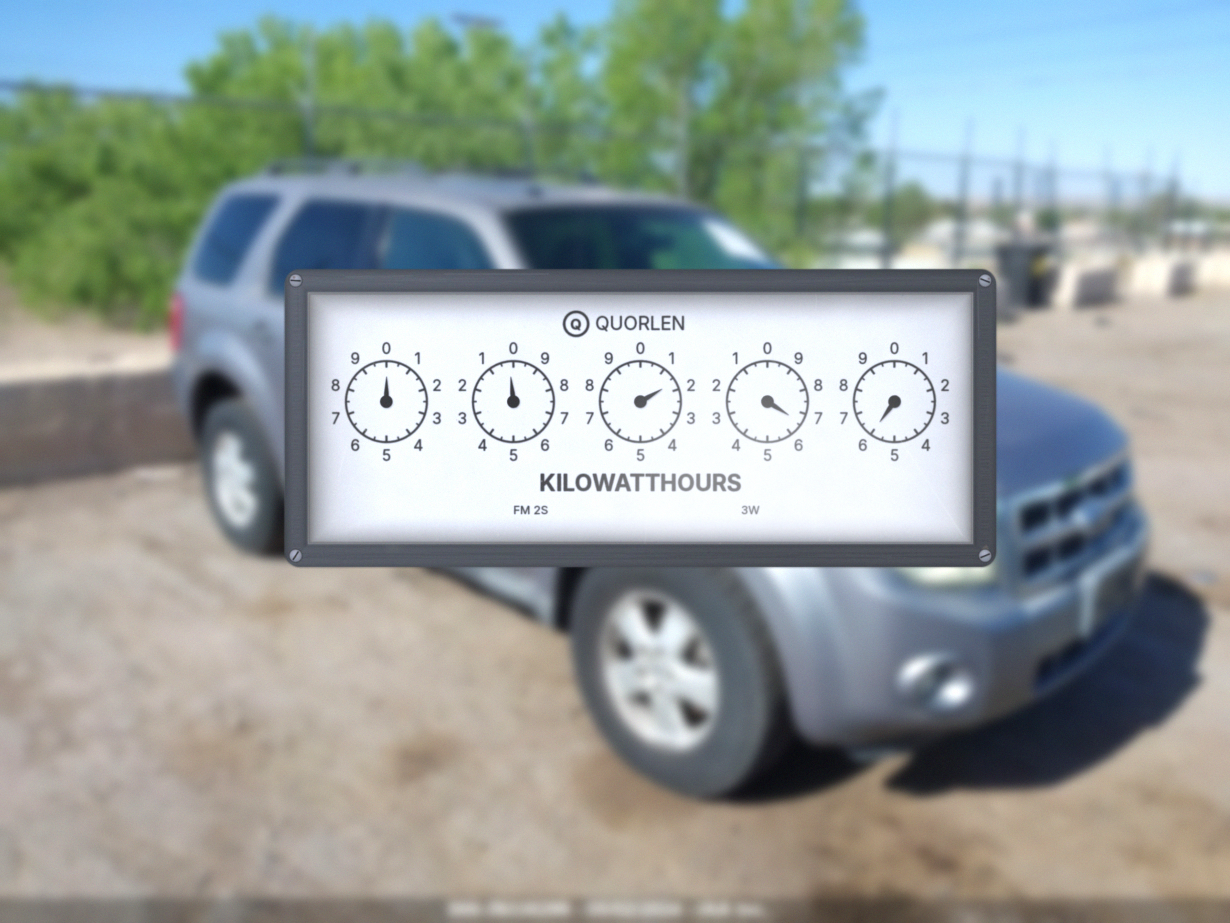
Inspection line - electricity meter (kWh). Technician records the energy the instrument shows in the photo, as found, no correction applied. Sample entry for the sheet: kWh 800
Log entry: kWh 166
